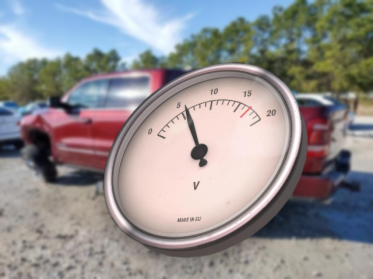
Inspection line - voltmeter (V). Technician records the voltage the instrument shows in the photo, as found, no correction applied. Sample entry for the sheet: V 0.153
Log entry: V 6
